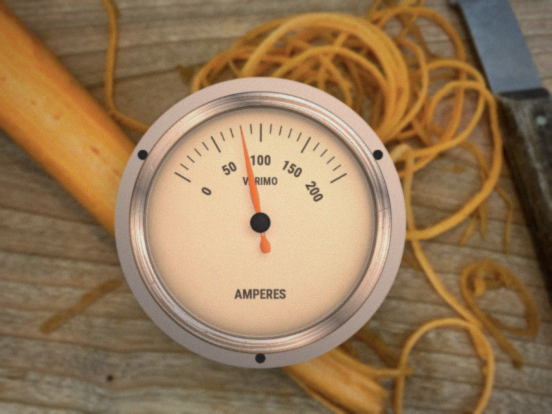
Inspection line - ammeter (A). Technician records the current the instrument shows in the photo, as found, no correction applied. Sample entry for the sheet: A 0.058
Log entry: A 80
